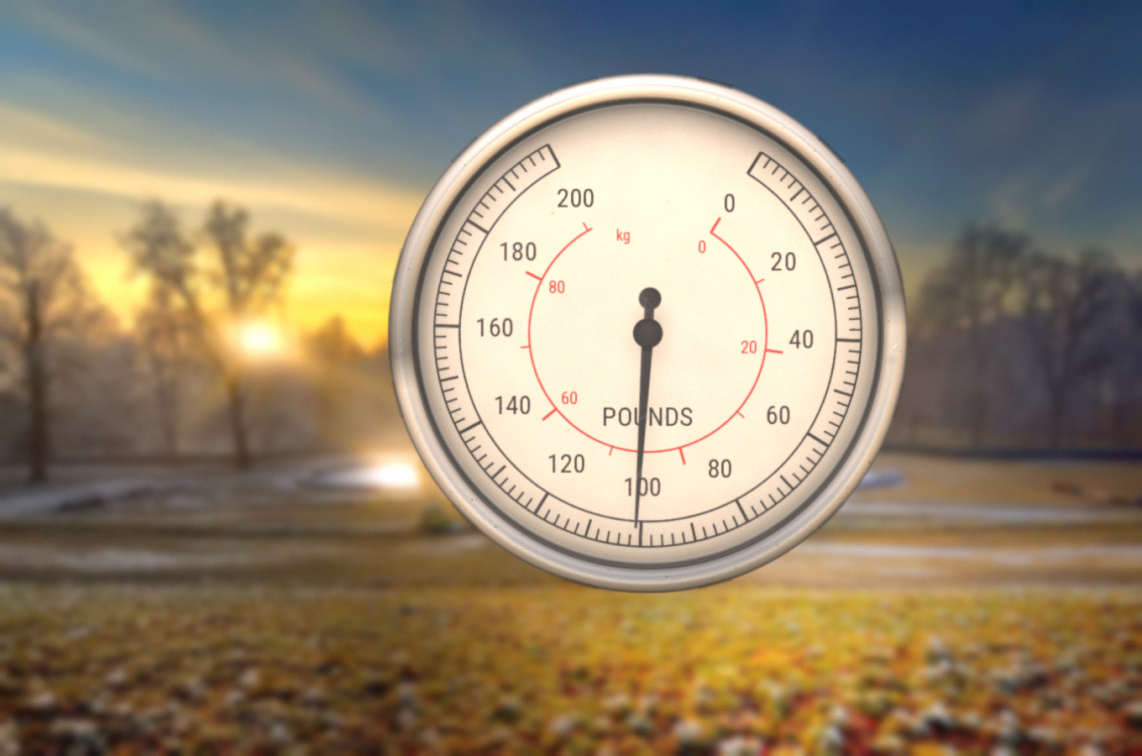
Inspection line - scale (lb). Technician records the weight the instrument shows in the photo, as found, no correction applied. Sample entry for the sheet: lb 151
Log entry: lb 101
